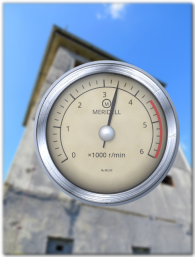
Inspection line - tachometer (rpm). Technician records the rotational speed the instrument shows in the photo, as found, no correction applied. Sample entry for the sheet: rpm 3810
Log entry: rpm 3400
